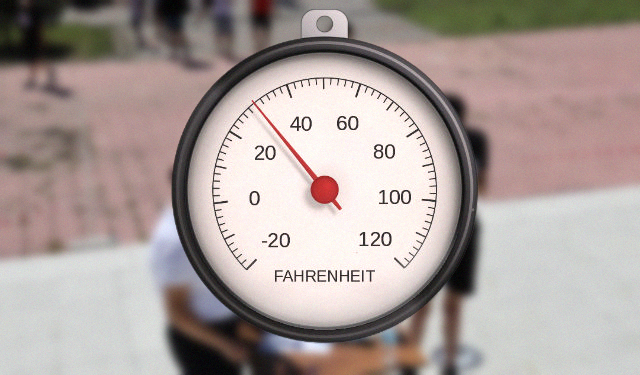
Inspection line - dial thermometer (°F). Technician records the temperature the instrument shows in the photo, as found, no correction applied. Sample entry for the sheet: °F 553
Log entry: °F 30
